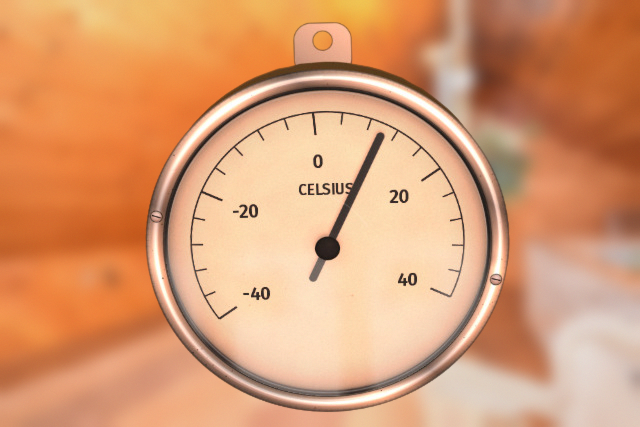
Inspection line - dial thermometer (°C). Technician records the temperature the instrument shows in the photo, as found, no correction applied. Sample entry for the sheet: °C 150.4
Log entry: °C 10
